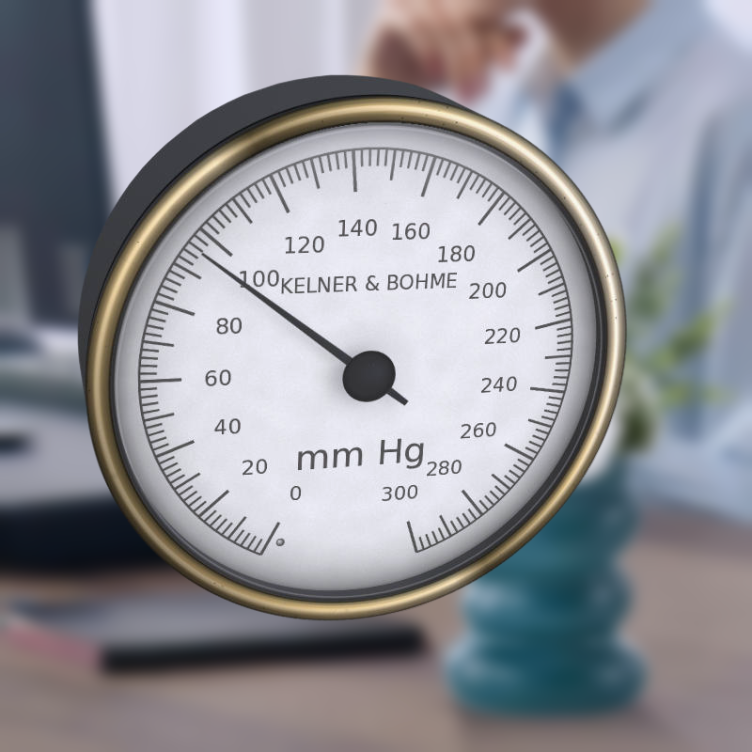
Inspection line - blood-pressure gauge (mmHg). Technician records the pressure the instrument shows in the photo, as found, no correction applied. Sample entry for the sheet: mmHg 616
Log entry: mmHg 96
